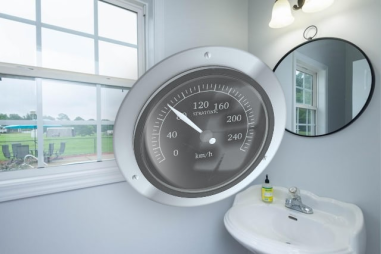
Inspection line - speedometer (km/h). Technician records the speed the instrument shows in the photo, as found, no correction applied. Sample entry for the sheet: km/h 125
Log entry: km/h 80
